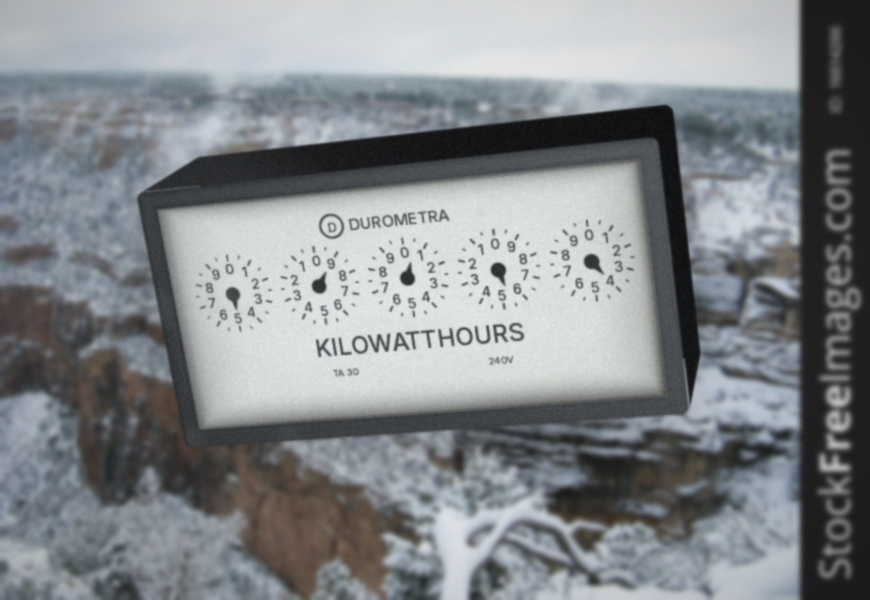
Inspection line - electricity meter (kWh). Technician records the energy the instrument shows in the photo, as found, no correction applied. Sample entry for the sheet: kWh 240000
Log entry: kWh 49054
